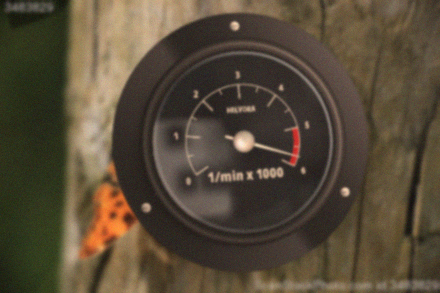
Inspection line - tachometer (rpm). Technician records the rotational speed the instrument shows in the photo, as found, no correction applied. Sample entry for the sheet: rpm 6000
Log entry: rpm 5750
